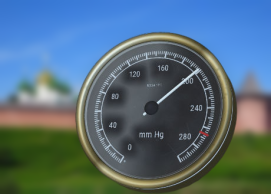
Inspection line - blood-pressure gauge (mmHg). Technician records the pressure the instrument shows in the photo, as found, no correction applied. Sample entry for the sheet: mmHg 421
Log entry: mmHg 200
